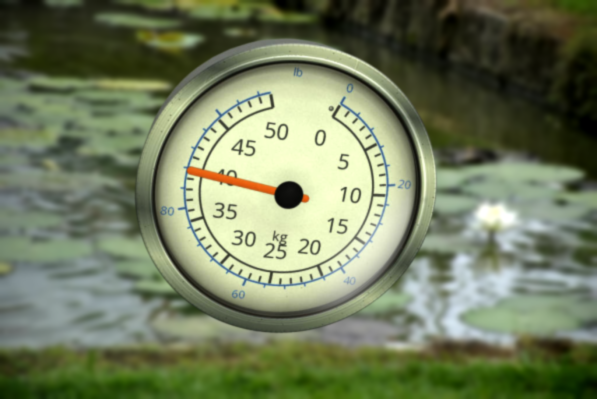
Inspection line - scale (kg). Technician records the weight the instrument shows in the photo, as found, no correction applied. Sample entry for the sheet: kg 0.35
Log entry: kg 40
